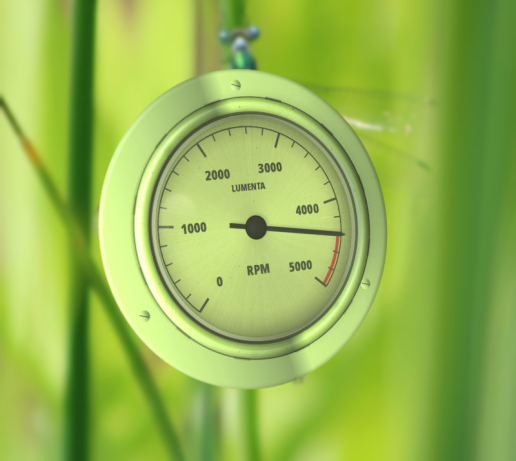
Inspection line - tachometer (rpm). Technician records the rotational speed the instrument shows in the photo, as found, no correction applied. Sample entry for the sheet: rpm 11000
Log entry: rpm 4400
